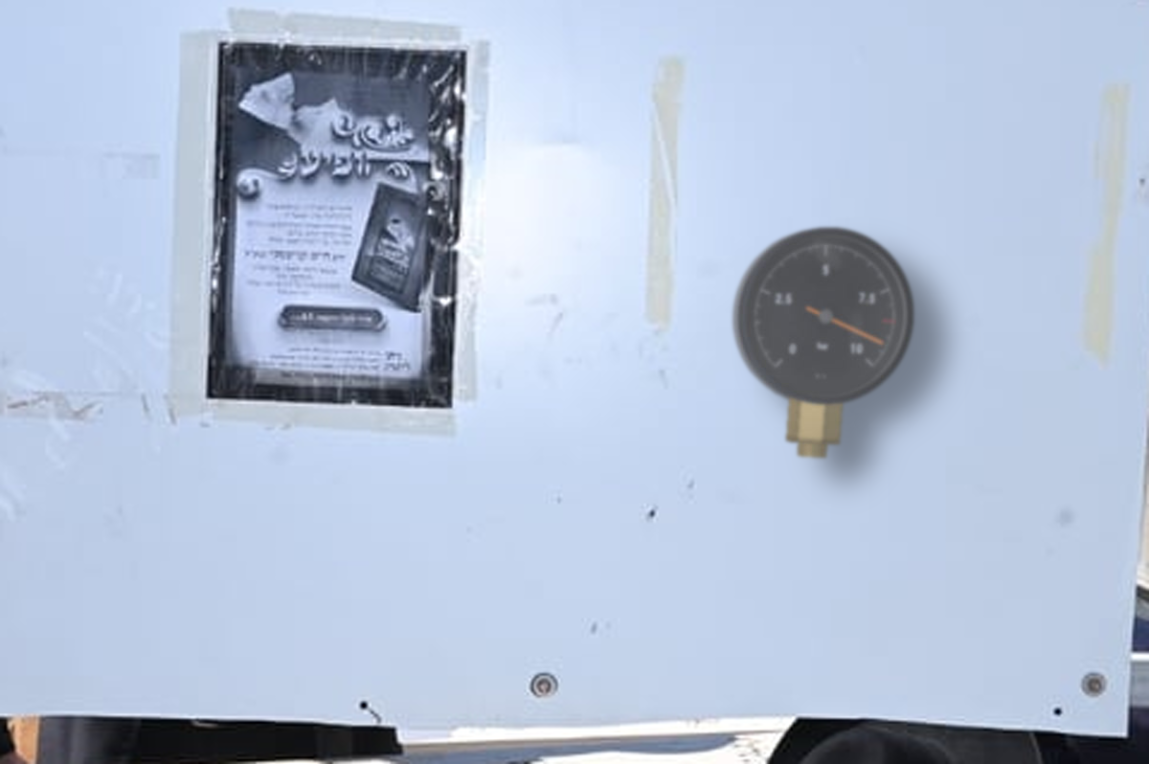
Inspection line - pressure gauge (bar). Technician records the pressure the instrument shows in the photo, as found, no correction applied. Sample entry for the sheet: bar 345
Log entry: bar 9.25
